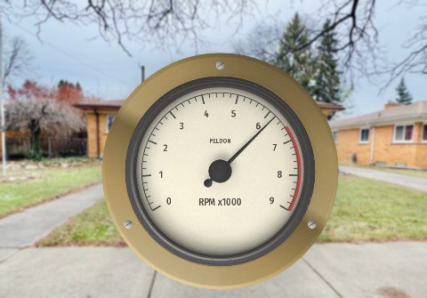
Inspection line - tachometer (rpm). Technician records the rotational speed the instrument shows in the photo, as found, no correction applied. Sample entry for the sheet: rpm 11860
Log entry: rpm 6200
